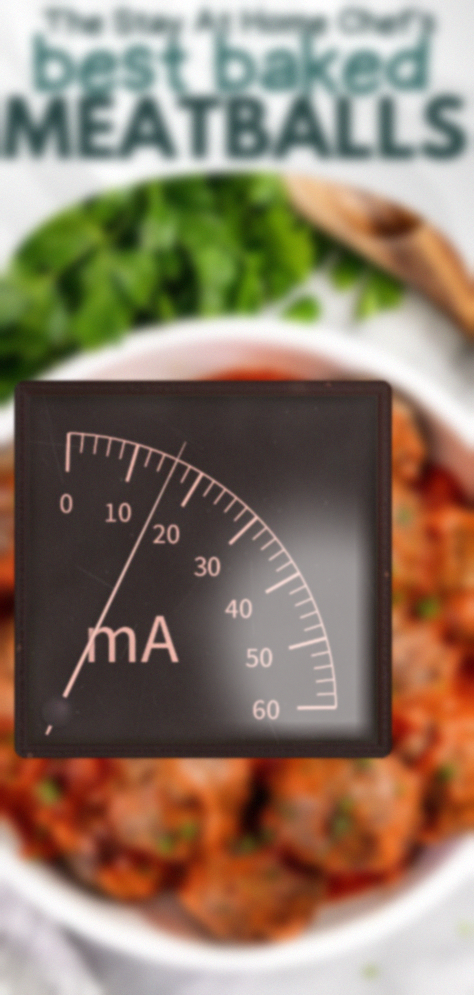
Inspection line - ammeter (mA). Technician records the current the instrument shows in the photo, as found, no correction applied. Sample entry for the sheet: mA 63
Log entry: mA 16
